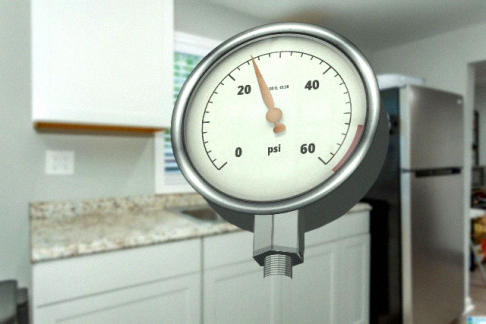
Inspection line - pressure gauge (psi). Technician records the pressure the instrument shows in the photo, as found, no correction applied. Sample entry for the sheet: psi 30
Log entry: psi 25
